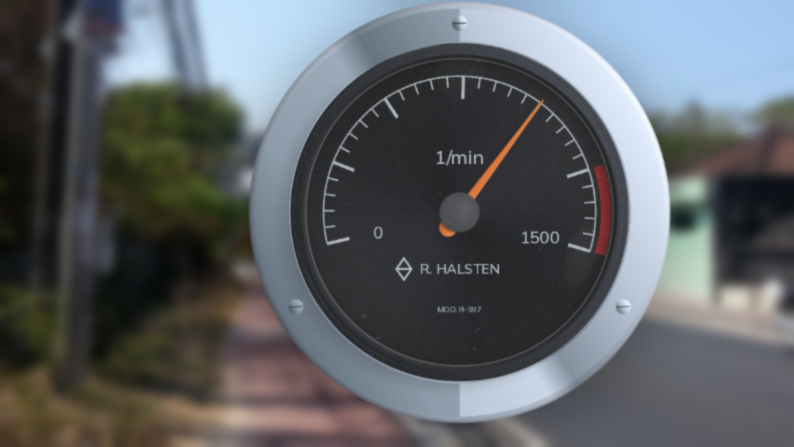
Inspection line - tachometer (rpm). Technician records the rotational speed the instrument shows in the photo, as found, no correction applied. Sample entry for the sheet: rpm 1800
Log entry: rpm 1000
